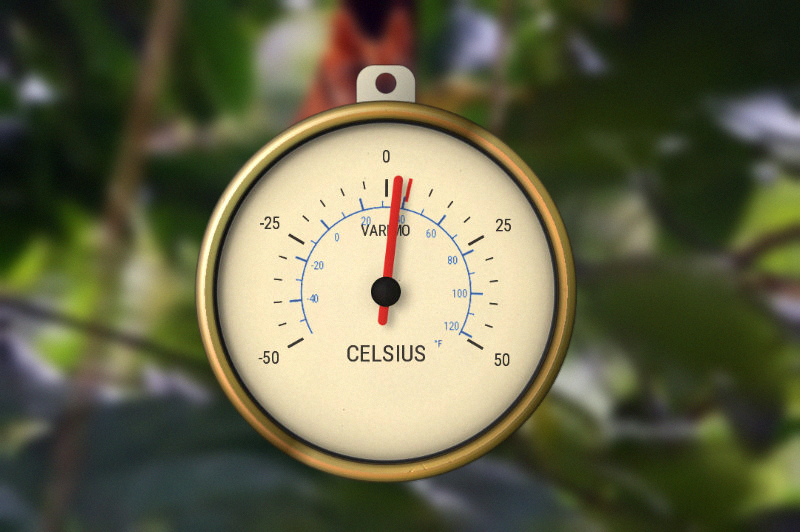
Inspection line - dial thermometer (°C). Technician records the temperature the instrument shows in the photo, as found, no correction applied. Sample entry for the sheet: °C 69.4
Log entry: °C 2.5
